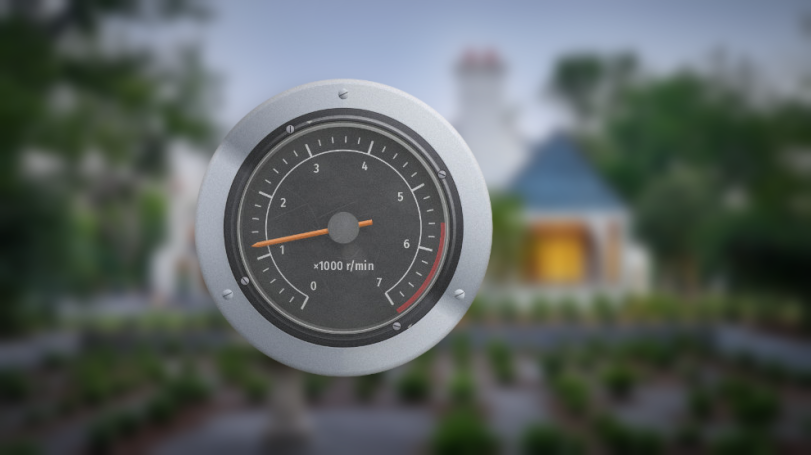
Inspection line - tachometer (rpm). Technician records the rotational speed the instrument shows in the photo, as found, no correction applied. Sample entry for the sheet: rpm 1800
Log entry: rpm 1200
